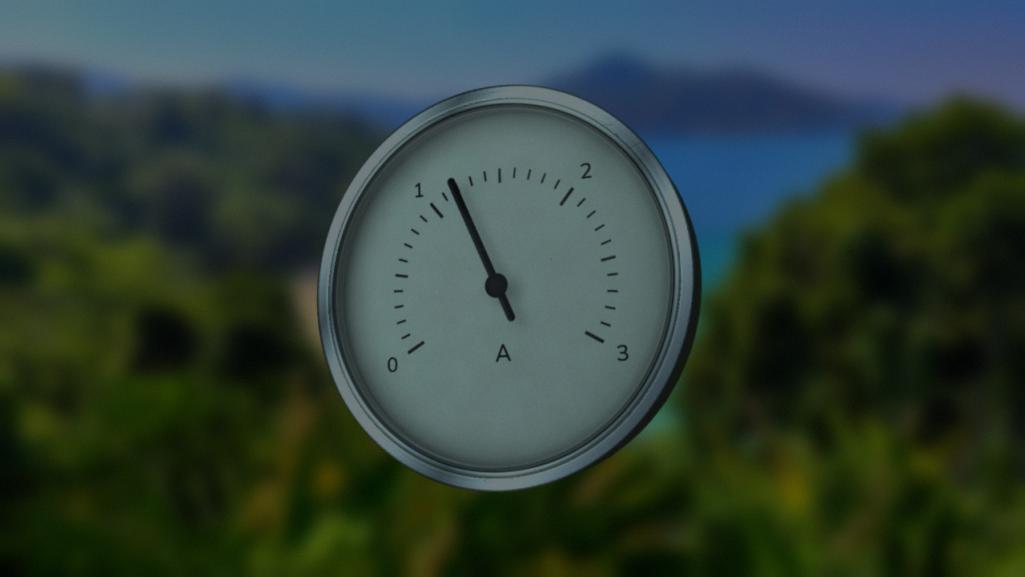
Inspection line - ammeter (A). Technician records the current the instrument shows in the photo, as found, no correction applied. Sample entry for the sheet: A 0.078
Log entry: A 1.2
